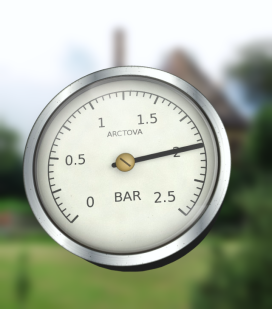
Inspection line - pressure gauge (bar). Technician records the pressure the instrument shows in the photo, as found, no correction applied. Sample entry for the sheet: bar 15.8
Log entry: bar 2
